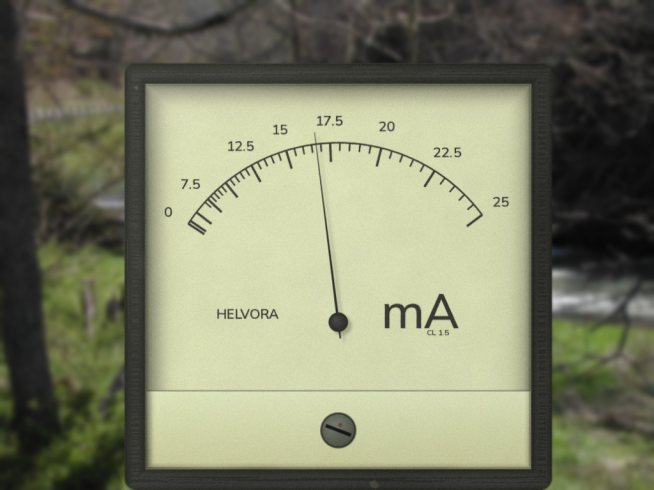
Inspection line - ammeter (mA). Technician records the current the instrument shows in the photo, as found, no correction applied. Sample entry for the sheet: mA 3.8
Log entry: mA 16.75
